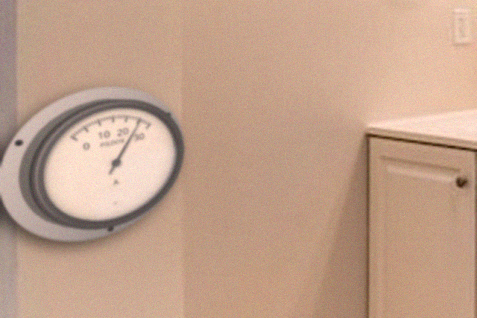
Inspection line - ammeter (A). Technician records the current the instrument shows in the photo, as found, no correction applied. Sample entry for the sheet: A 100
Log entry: A 25
